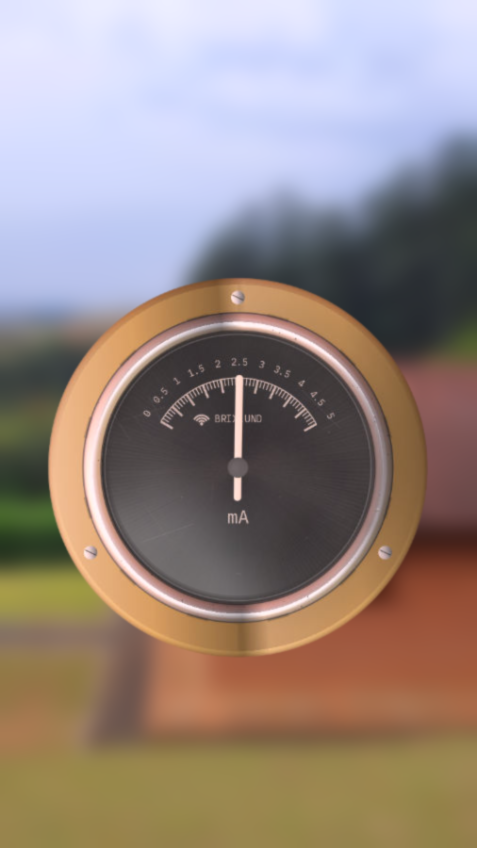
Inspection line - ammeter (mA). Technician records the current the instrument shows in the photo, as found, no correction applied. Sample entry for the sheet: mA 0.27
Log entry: mA 2.5
